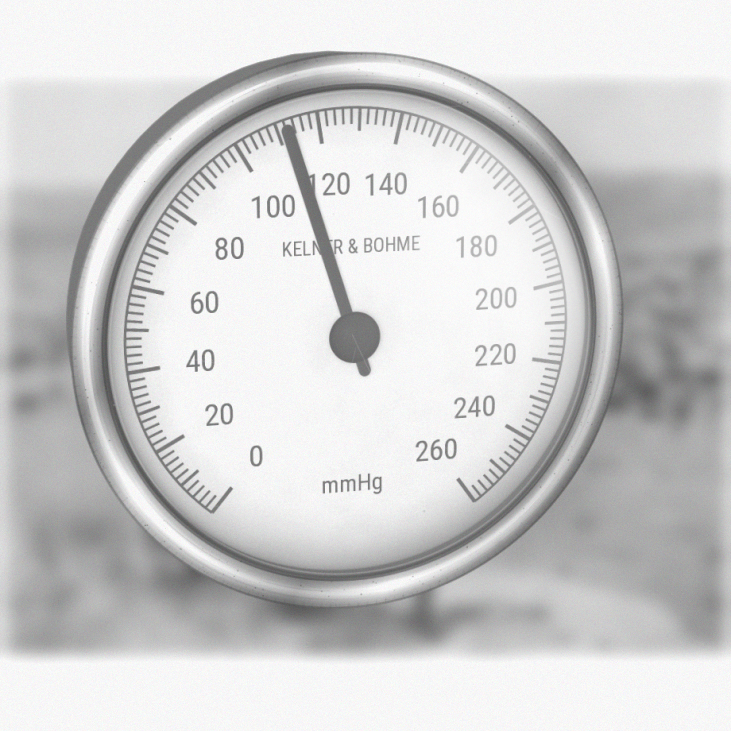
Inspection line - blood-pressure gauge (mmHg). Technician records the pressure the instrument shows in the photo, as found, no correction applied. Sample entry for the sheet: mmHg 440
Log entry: mmHg 112
